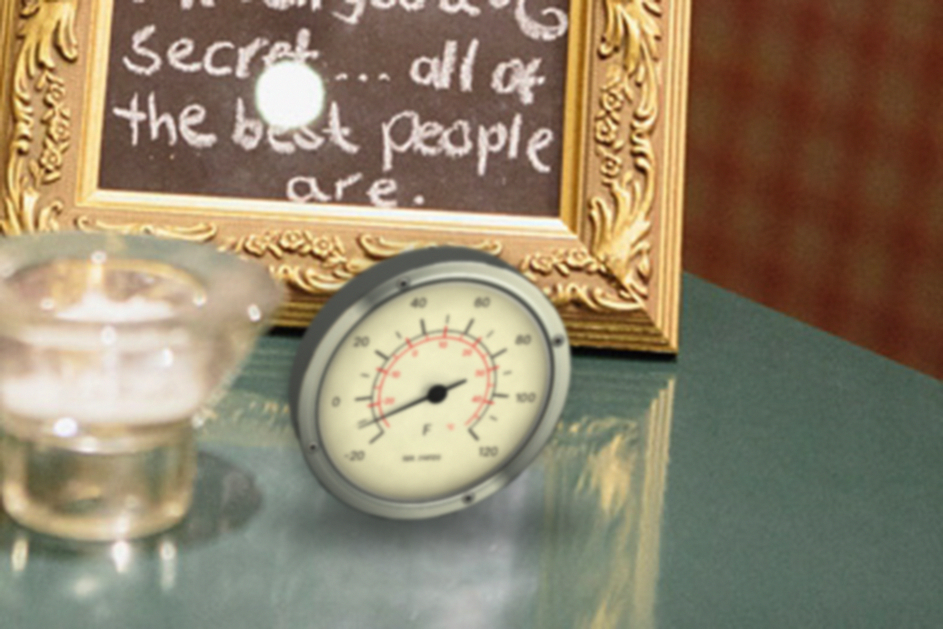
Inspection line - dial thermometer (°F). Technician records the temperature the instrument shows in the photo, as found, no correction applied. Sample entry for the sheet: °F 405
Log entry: °F -10
